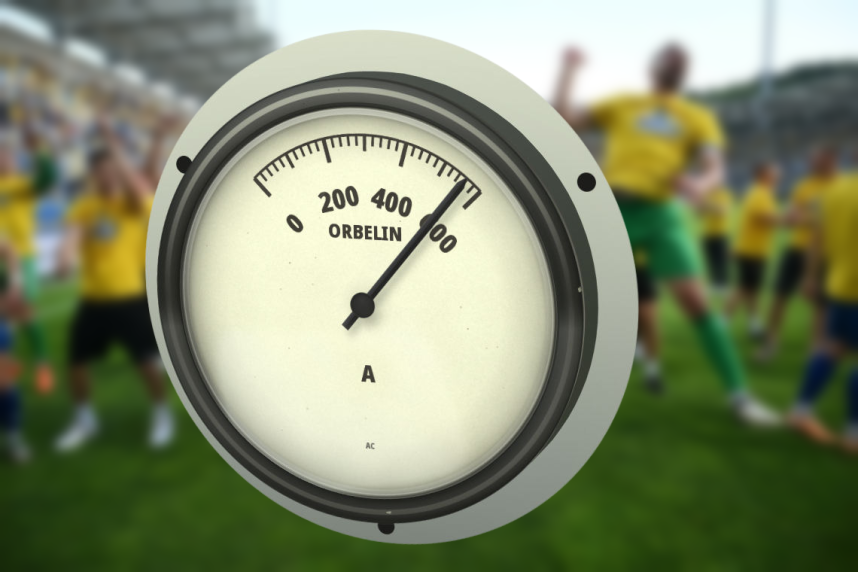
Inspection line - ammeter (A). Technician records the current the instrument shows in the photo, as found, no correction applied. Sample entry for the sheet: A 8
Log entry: A 560
